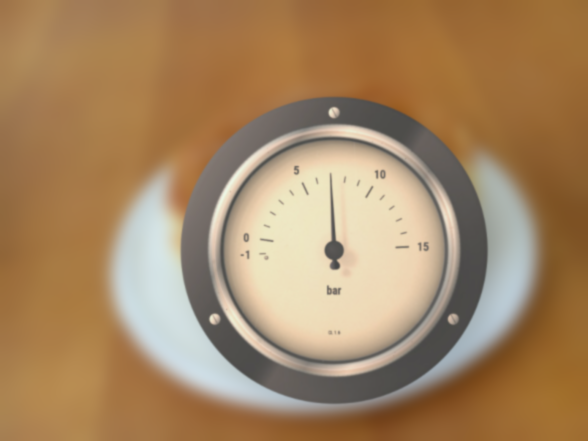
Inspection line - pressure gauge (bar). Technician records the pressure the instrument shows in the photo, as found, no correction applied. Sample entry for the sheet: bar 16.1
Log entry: bar 7
